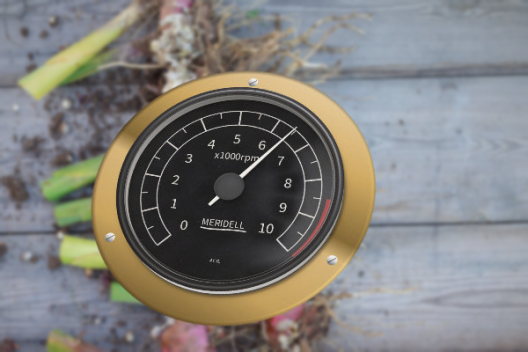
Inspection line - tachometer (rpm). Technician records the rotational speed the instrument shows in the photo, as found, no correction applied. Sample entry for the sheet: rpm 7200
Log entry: rpm 6500
